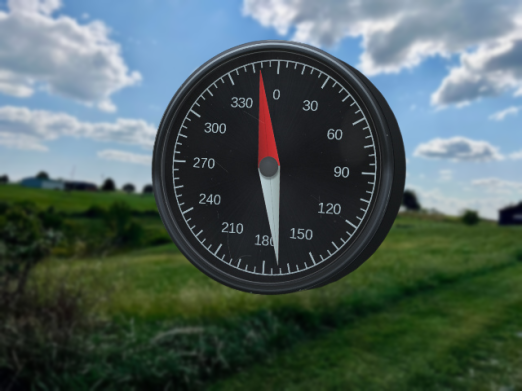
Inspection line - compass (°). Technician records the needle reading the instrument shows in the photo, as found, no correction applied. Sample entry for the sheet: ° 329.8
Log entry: ° 350
